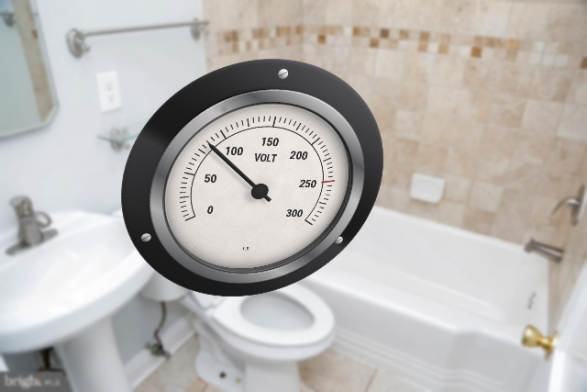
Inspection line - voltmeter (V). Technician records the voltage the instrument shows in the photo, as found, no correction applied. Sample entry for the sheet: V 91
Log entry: V 85
